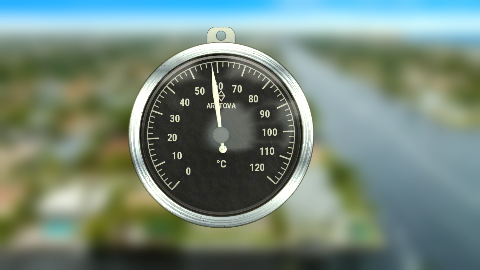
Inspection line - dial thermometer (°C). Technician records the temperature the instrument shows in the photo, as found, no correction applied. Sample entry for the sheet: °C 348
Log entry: °C 58
